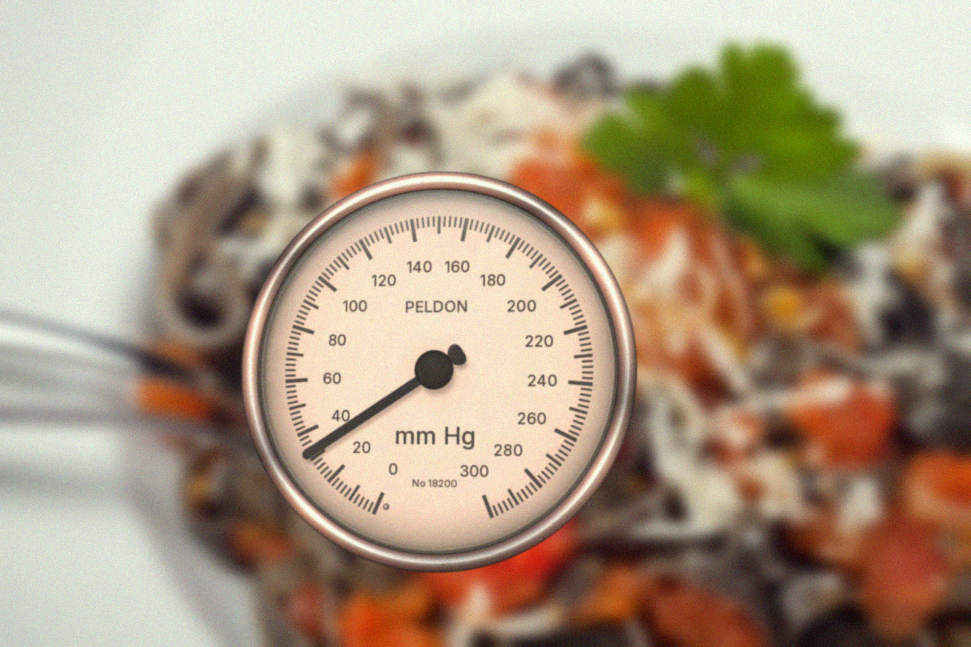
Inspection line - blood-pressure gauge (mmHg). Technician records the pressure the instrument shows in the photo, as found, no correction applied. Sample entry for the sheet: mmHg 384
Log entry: mmHg 32
